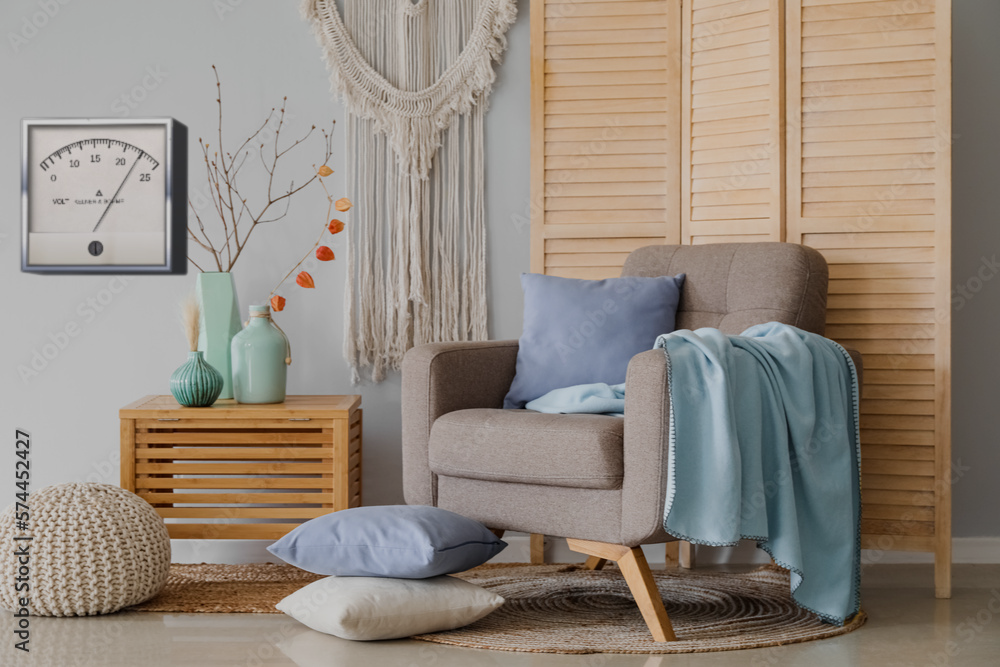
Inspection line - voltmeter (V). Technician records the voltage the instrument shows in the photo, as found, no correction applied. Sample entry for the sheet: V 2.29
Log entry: V 22.5
